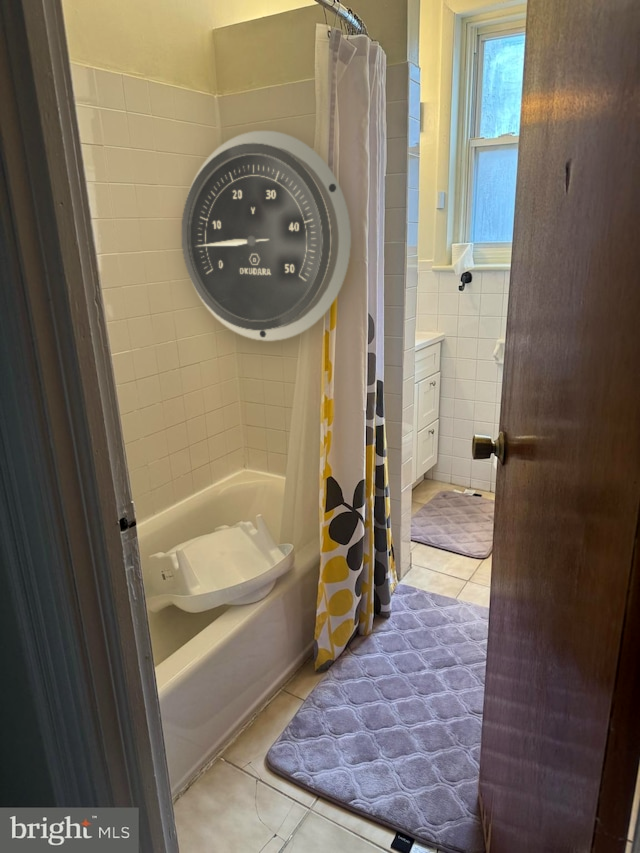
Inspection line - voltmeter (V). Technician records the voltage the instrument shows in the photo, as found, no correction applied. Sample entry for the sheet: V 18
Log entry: V 5
